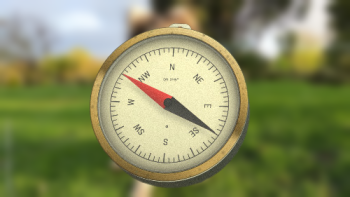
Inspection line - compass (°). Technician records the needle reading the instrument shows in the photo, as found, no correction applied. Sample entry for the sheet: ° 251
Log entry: ° 300
